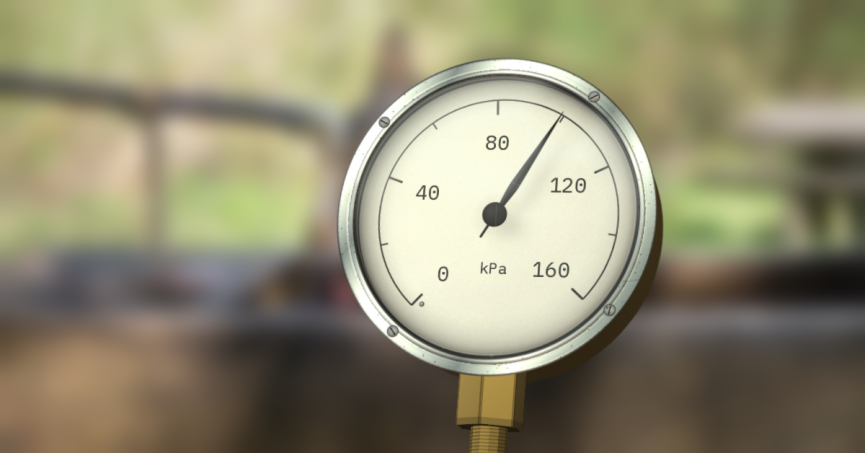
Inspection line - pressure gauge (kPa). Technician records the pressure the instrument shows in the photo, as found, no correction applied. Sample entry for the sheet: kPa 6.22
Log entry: kPa 100
